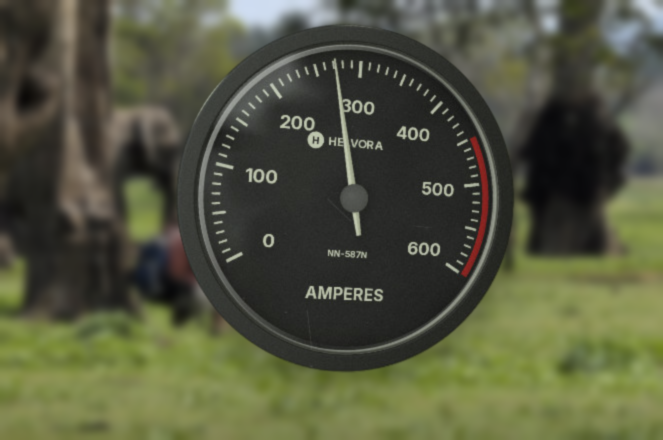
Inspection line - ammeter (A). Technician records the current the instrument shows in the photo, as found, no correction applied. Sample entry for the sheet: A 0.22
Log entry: A 270
